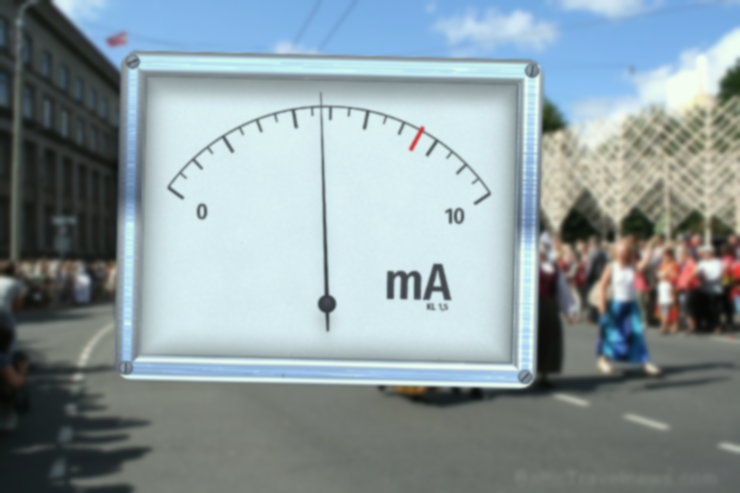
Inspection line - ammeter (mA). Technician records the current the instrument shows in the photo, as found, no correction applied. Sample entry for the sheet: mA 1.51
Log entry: mA 4.75
